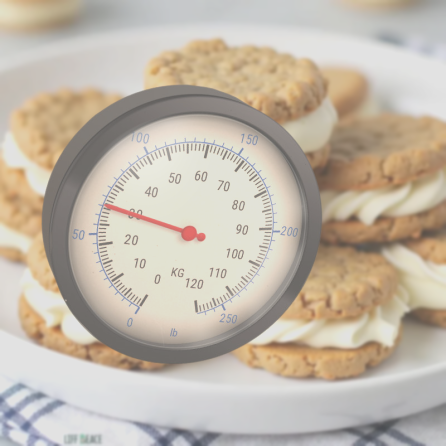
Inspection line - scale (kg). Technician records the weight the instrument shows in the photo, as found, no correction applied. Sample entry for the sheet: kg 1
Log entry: kg 30
